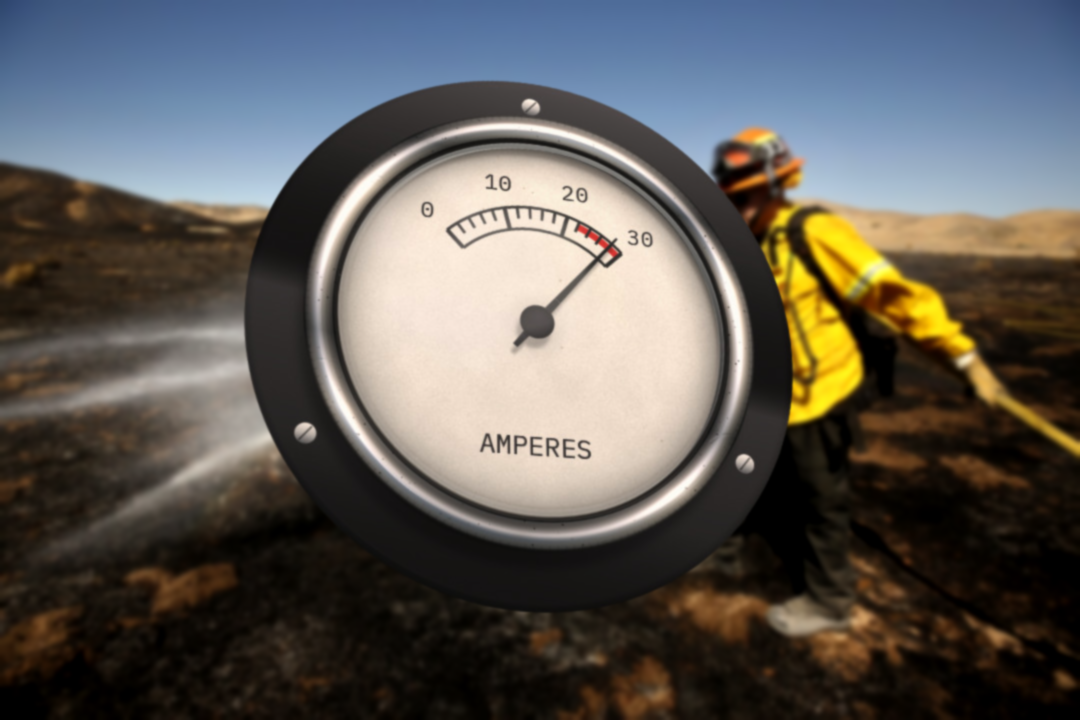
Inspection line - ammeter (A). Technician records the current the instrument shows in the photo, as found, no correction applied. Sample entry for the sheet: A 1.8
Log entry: A 28
